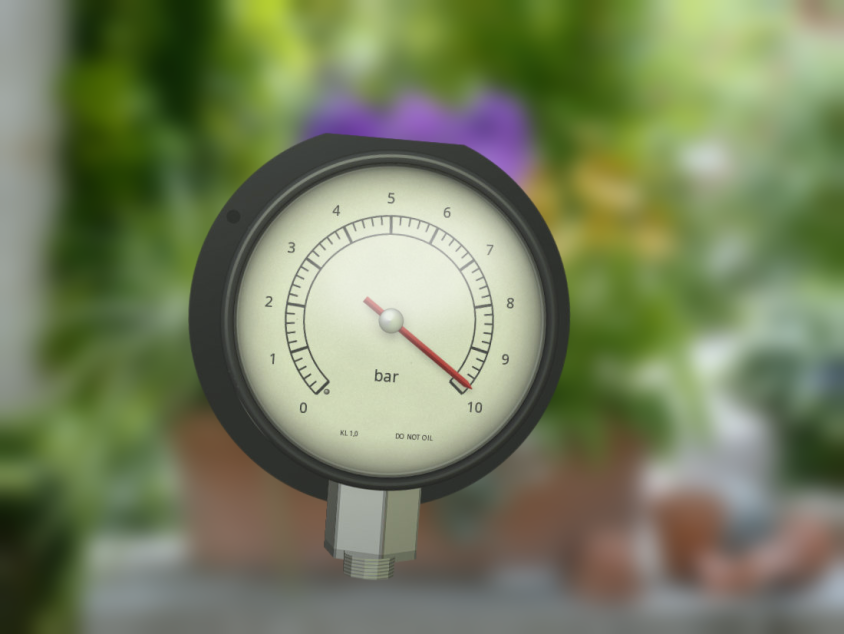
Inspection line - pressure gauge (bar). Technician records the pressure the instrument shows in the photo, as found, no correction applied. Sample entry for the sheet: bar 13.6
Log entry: bar 9.8
